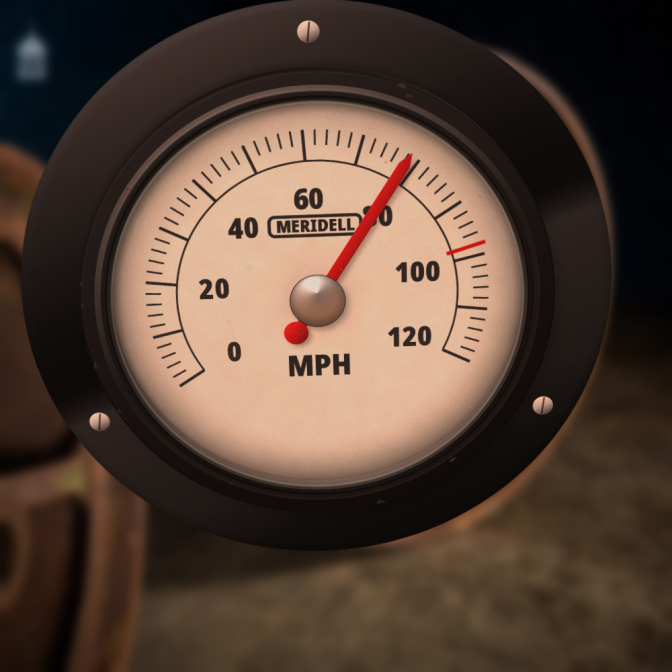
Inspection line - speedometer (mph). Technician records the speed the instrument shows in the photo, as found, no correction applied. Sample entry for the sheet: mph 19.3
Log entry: mph 78
